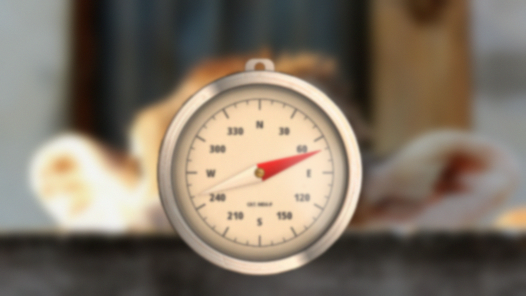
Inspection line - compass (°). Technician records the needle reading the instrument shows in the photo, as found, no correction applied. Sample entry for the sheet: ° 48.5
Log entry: ° 70
